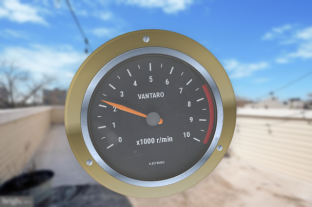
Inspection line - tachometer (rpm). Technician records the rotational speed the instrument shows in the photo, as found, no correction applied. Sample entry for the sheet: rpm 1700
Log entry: rpm 2250
